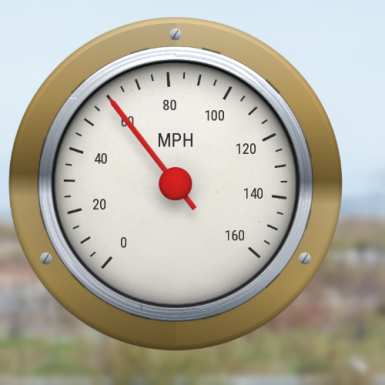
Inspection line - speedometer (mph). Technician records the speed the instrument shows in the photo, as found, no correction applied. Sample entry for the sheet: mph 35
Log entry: mph 60
